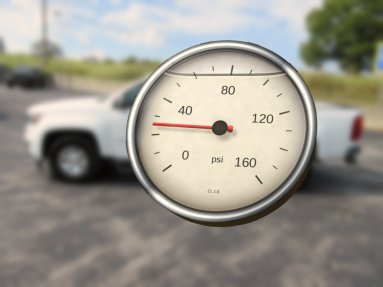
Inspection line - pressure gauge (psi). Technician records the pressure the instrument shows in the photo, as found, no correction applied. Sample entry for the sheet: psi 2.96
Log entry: psi 25
